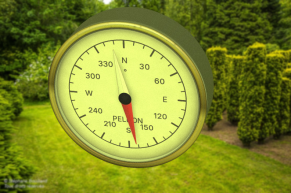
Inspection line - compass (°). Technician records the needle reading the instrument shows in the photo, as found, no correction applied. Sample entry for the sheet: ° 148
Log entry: ° 170
